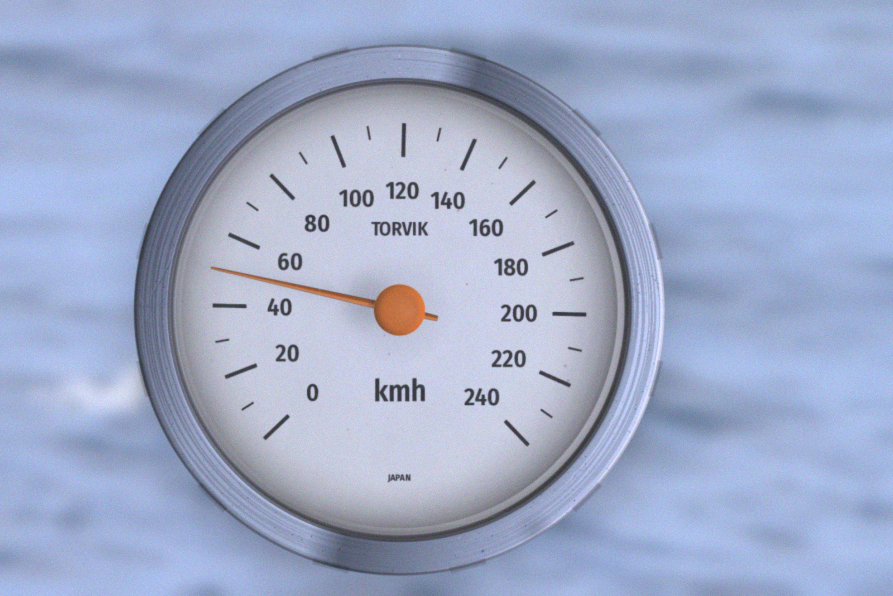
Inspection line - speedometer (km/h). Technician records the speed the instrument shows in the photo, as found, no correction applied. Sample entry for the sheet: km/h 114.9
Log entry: km/h 50
